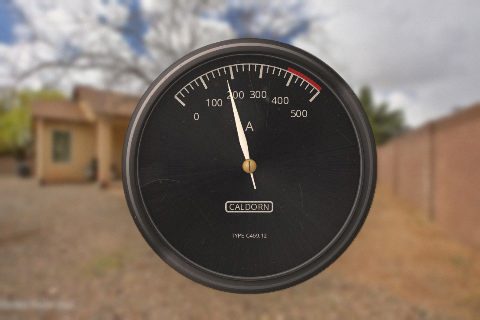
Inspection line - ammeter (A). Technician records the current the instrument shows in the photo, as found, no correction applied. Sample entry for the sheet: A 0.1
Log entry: A 180
